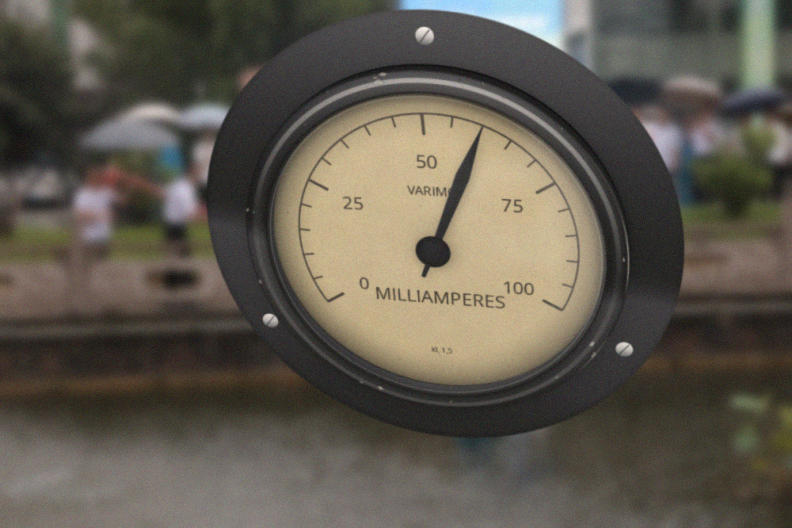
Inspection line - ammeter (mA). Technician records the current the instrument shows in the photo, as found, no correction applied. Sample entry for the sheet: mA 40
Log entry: mA 60
